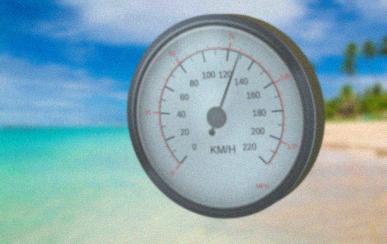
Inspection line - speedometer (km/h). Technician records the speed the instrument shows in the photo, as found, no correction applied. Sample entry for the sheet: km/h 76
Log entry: km/h 130
